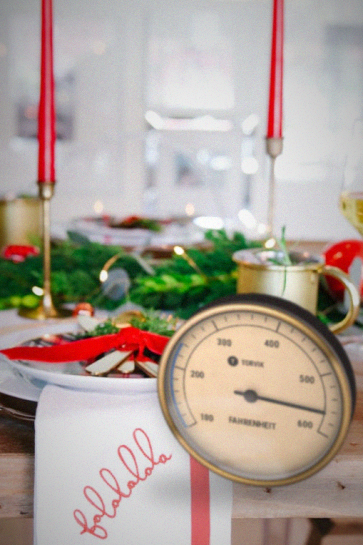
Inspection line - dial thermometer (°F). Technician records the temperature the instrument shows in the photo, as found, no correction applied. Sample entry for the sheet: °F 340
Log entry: °F 560
